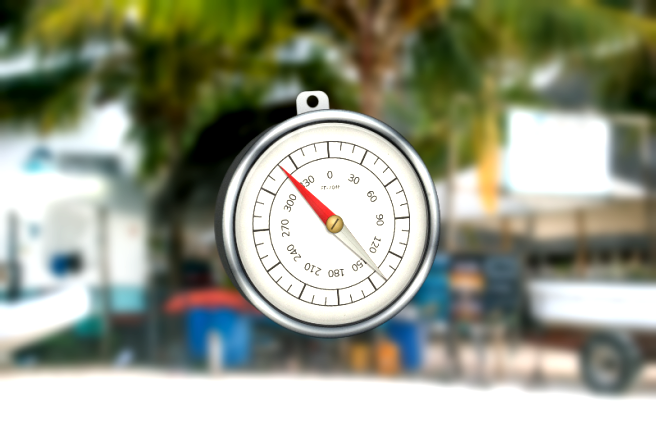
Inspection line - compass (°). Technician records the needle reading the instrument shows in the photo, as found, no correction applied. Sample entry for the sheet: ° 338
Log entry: ° 320
